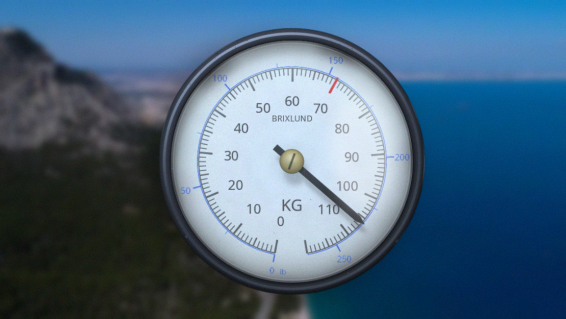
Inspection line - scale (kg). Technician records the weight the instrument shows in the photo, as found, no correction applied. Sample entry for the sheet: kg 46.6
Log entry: kg 106
